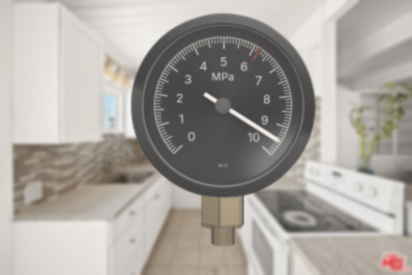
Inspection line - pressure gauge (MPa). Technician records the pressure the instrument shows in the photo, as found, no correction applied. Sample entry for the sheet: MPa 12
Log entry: MPa 9.5
